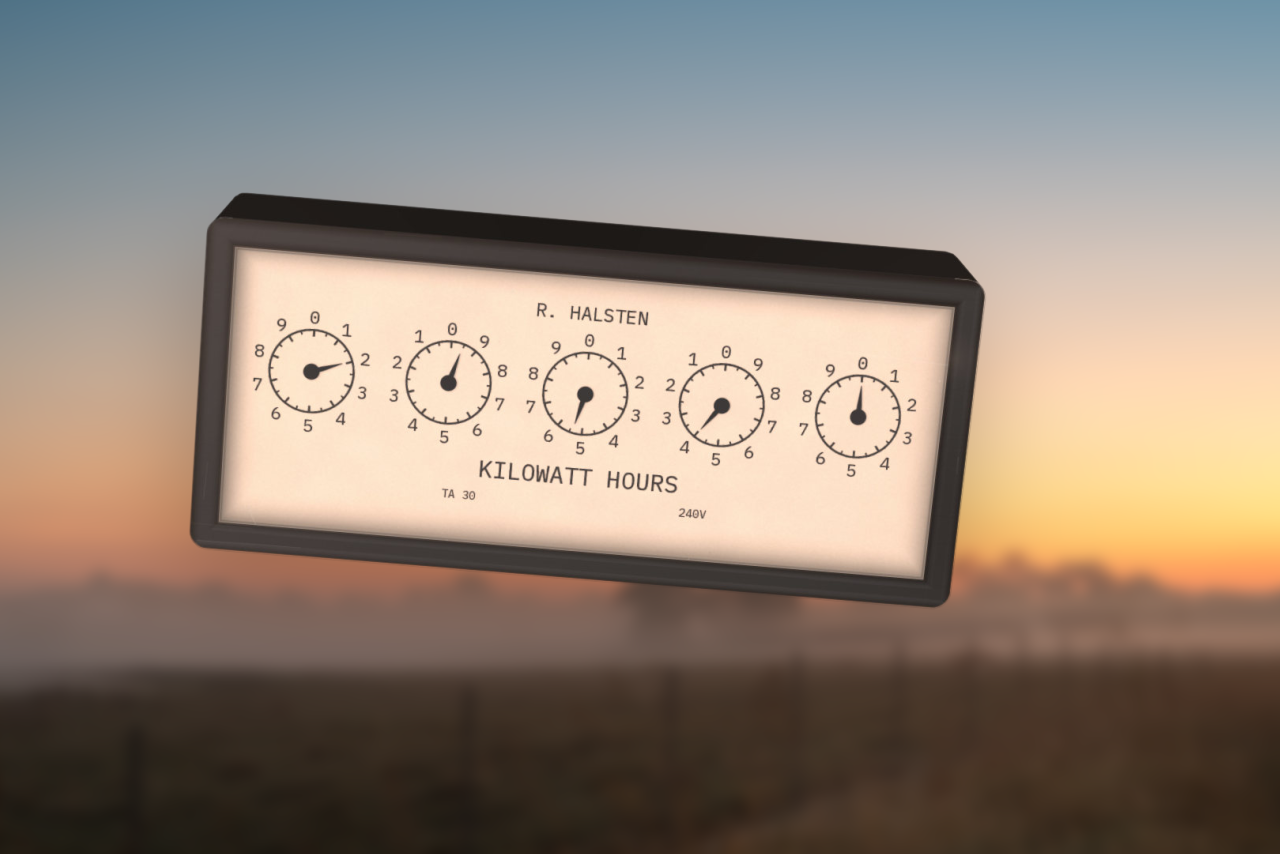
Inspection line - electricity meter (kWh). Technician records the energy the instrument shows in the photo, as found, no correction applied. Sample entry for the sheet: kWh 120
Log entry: kWh 19540
